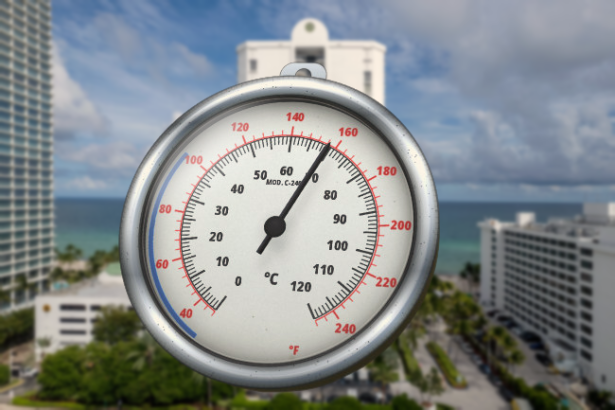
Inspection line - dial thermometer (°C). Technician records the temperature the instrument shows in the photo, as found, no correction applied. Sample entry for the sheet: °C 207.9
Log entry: °C 70
